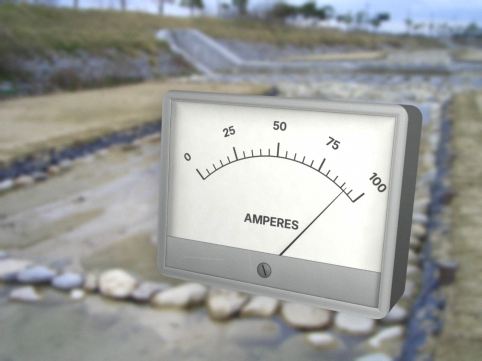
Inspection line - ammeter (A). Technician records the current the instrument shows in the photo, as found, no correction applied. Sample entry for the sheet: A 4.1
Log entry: A 92.5
